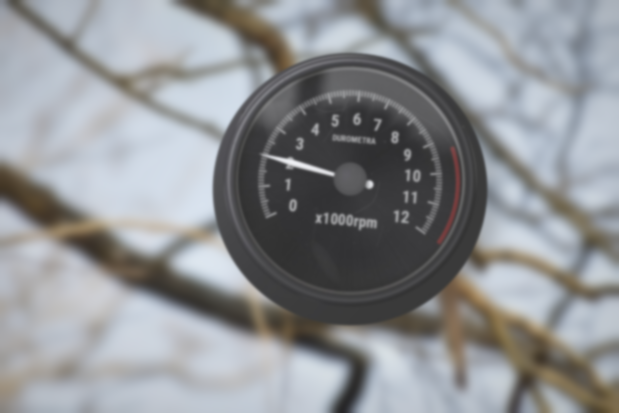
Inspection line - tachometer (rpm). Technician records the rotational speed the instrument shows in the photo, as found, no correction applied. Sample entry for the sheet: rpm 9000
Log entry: rpm 2000
